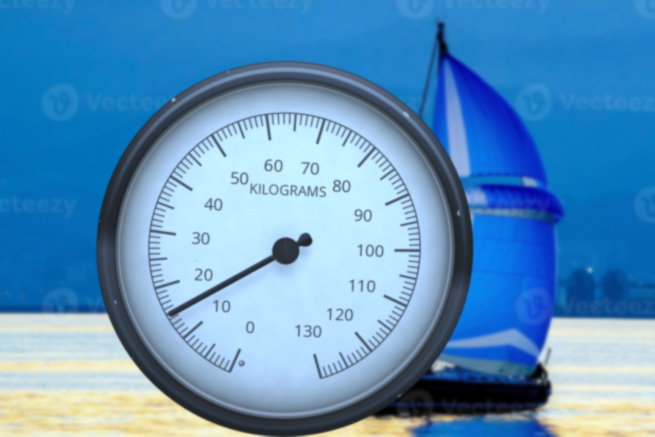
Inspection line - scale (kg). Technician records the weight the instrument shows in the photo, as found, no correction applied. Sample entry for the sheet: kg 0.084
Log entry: kg 15
